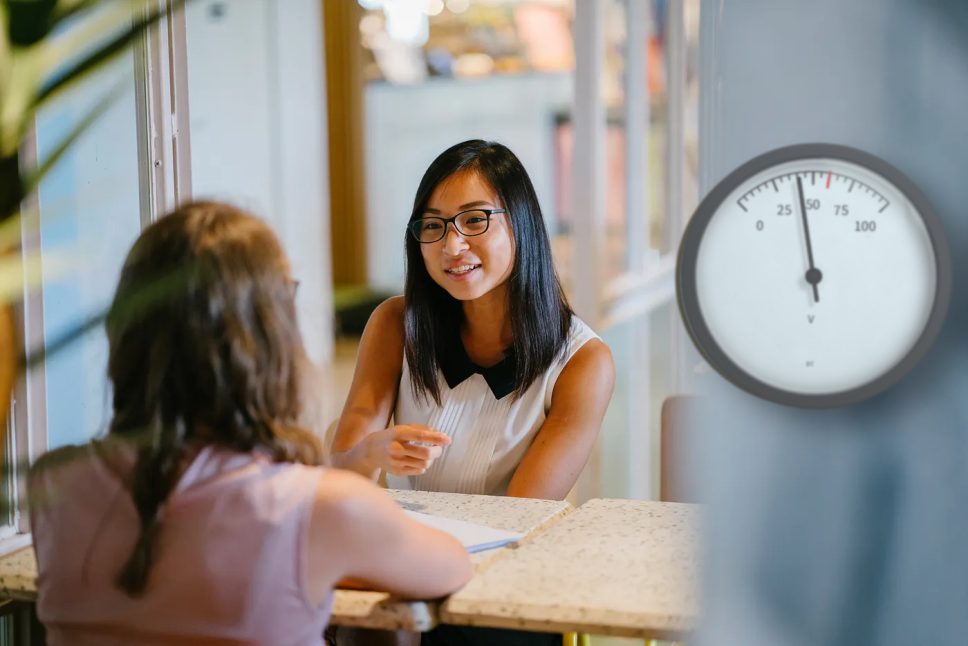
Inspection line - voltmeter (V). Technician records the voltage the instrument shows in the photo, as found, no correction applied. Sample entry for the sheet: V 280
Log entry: V 40
